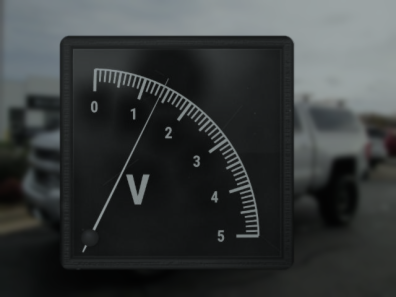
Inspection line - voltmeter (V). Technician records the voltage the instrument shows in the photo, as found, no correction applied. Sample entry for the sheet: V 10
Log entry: V 1.4
